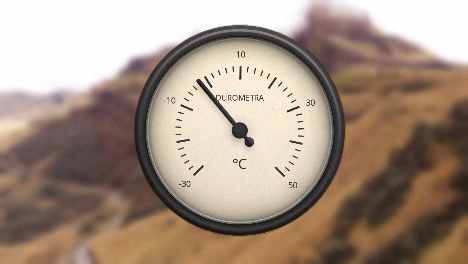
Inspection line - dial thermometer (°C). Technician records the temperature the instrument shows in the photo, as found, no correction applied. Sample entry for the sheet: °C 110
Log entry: °C -2
